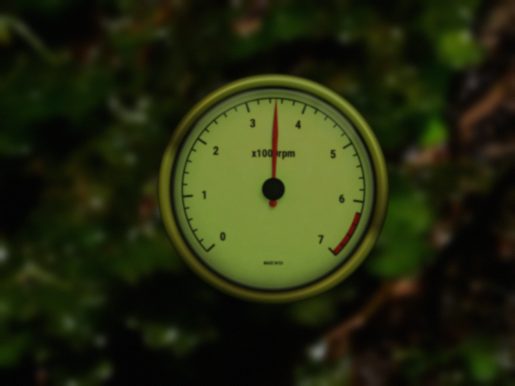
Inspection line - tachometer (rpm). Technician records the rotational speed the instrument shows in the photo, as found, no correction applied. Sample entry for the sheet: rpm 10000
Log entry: rpm 3500
